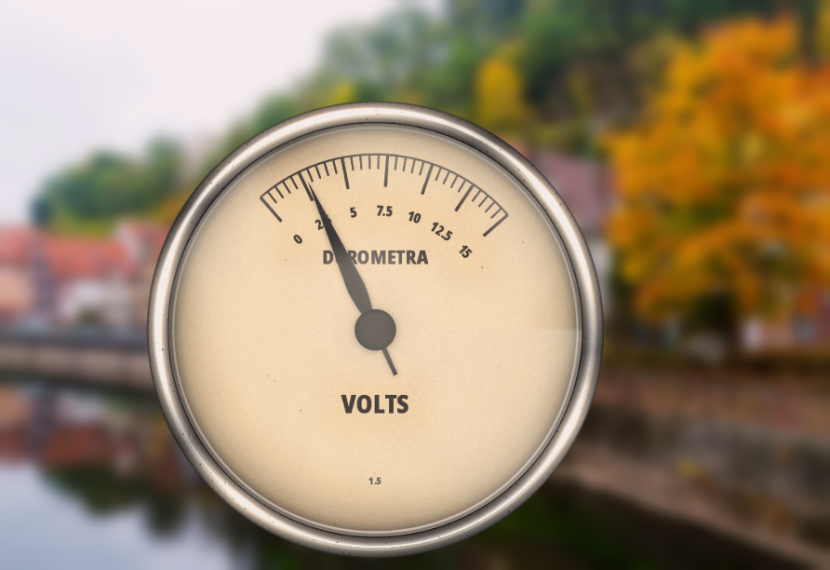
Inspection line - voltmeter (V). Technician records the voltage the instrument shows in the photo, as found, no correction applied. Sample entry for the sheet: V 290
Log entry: V 2.75
